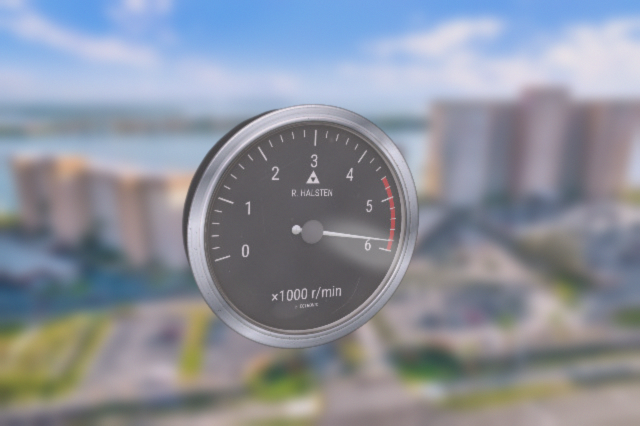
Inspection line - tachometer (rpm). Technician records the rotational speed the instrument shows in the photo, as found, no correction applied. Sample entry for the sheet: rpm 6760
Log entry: rpm 5800
